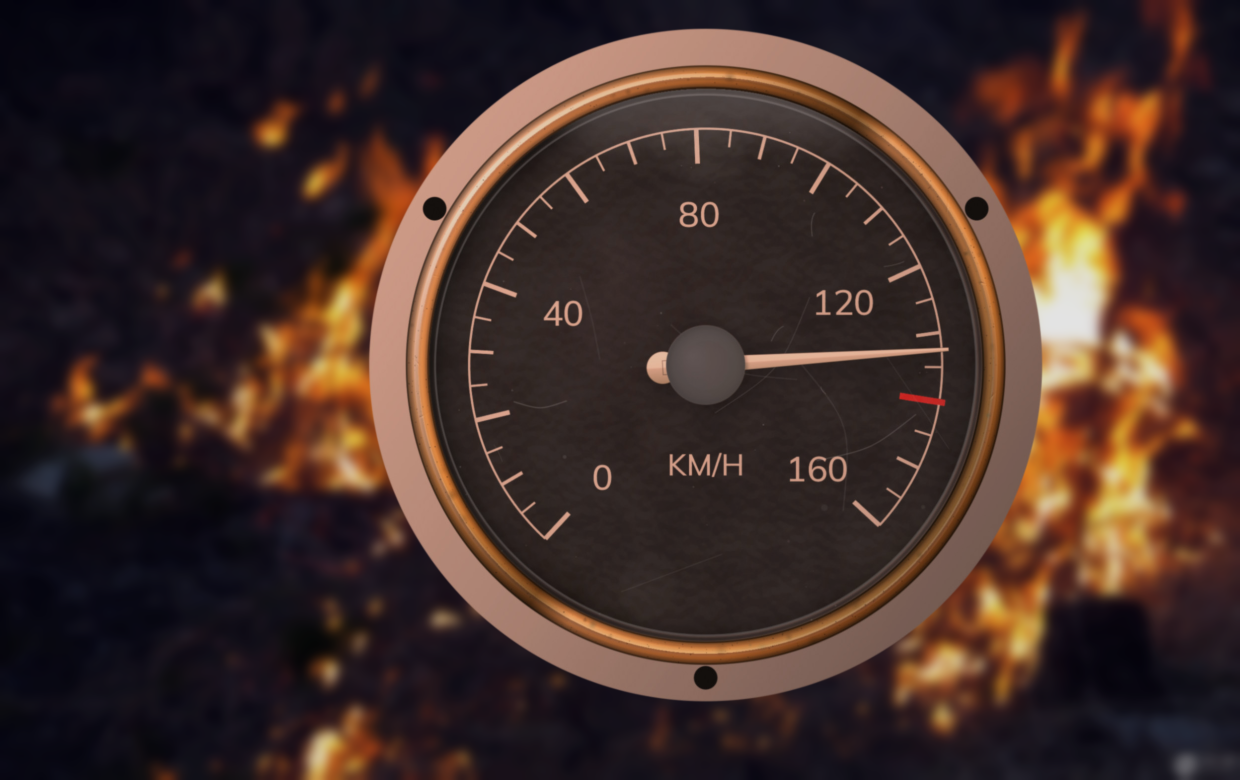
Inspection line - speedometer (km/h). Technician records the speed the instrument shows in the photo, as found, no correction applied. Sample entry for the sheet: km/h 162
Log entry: km/h 132.5
